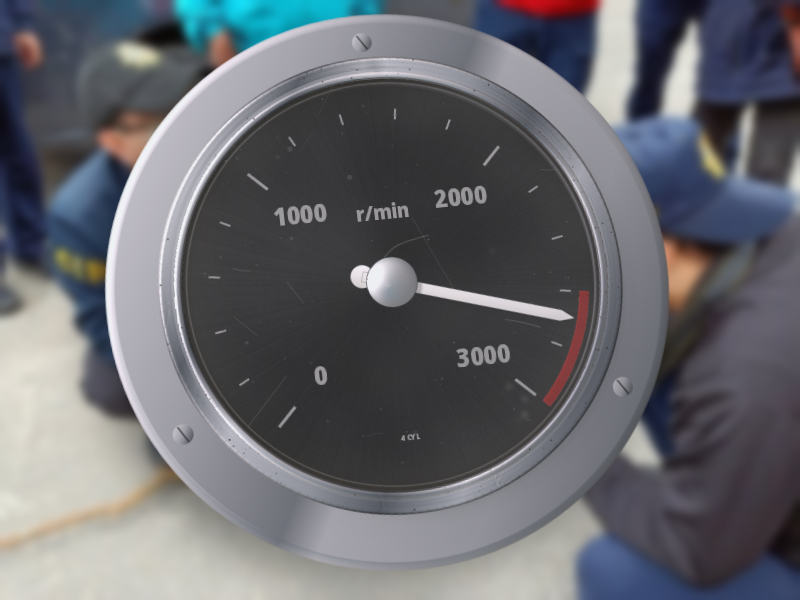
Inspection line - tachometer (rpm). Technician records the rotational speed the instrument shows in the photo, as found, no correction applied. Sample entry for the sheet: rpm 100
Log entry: rpm 2700
